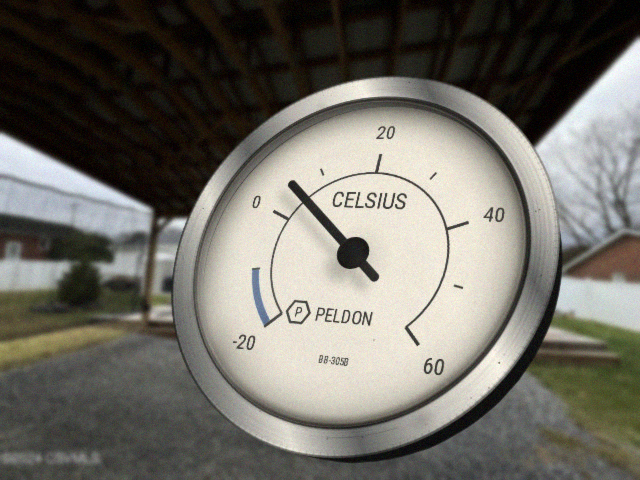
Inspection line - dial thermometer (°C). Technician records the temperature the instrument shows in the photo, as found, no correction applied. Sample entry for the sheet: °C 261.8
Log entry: °C 5
